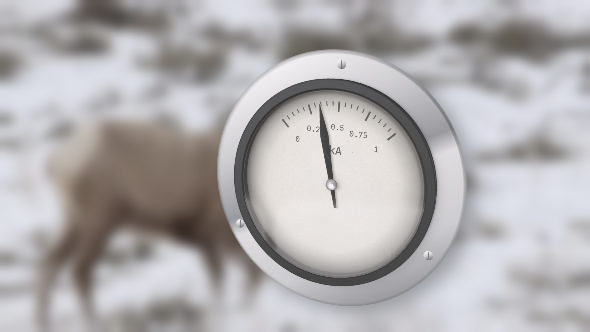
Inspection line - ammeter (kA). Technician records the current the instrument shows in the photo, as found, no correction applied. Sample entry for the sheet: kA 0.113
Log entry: kA 0.35
